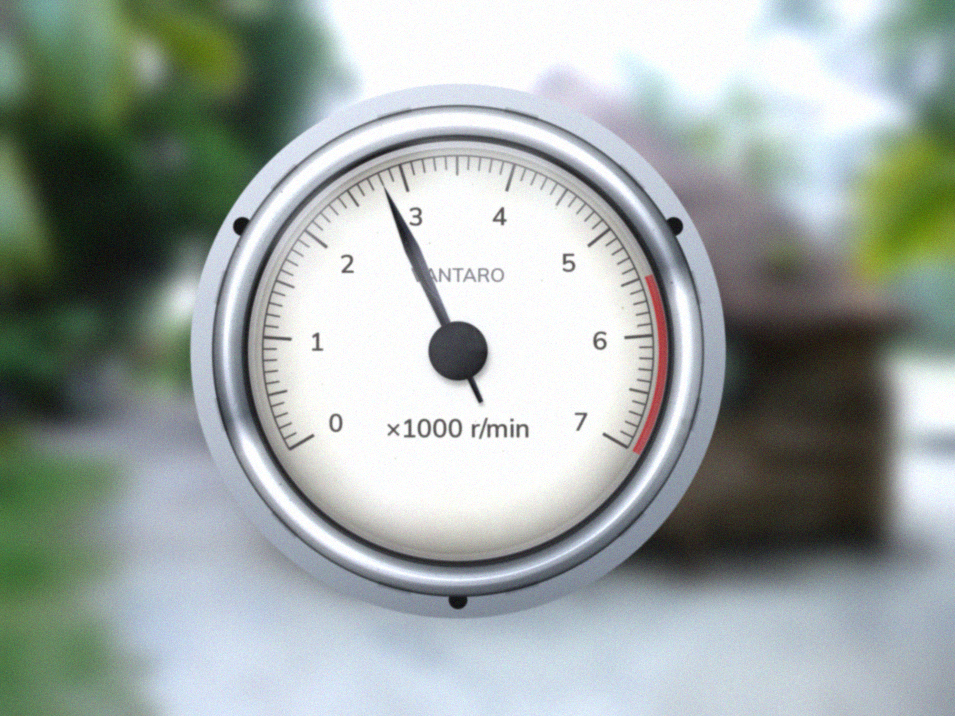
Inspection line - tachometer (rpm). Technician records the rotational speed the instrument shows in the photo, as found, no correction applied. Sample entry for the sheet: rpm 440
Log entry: rpm 2800
